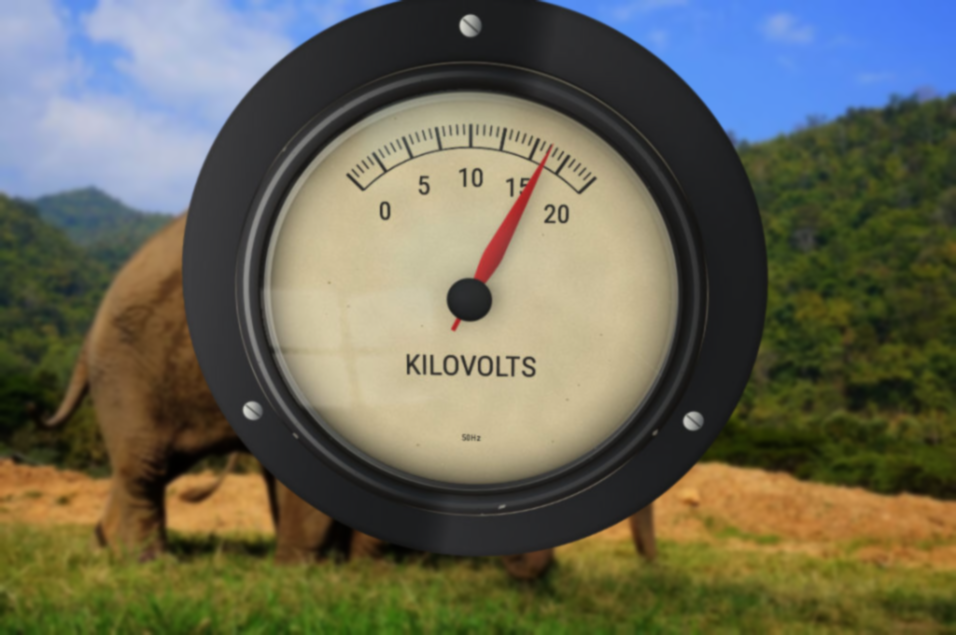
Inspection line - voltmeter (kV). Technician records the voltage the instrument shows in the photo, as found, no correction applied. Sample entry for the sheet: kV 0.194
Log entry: kV 16
